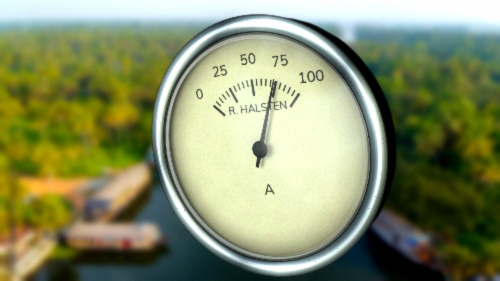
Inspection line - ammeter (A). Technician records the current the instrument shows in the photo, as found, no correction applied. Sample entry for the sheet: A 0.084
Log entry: A 75
